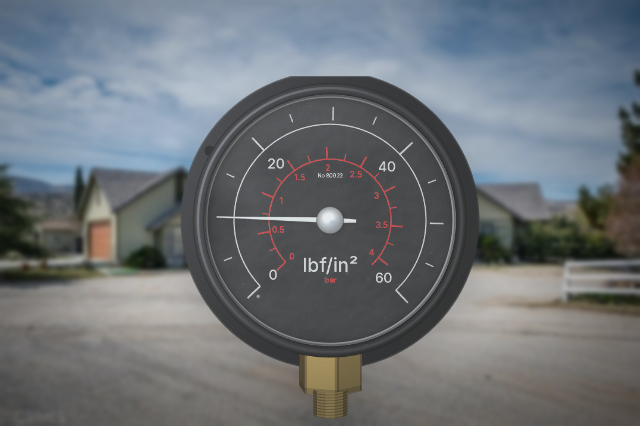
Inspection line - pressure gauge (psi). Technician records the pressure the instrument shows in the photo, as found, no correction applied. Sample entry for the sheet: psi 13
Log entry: psi 10
